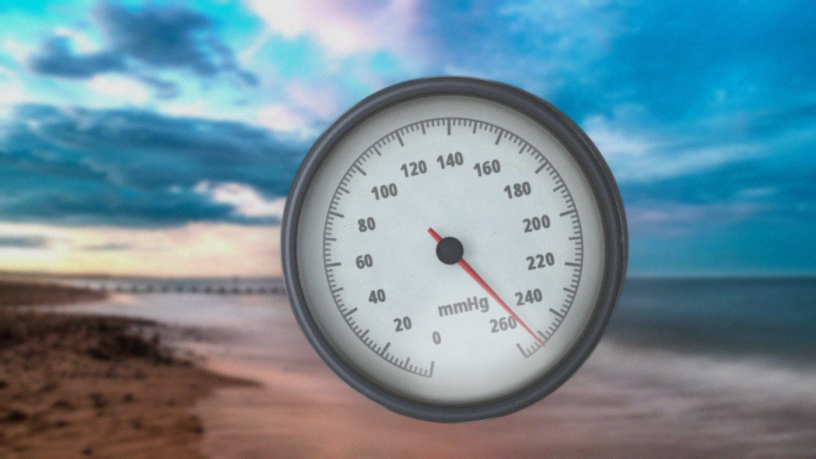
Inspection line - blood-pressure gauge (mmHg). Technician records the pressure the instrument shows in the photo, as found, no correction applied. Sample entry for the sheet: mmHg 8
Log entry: mmHg 252
